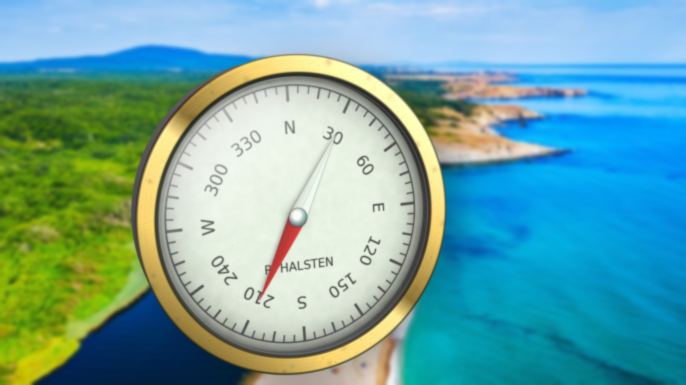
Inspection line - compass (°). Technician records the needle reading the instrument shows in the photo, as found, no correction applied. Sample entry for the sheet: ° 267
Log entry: ° 210
